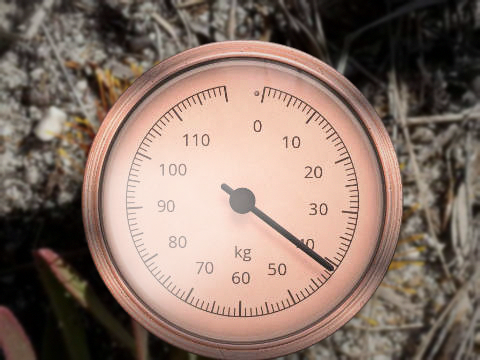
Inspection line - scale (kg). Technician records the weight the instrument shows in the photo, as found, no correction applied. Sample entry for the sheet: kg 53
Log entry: kg 41
